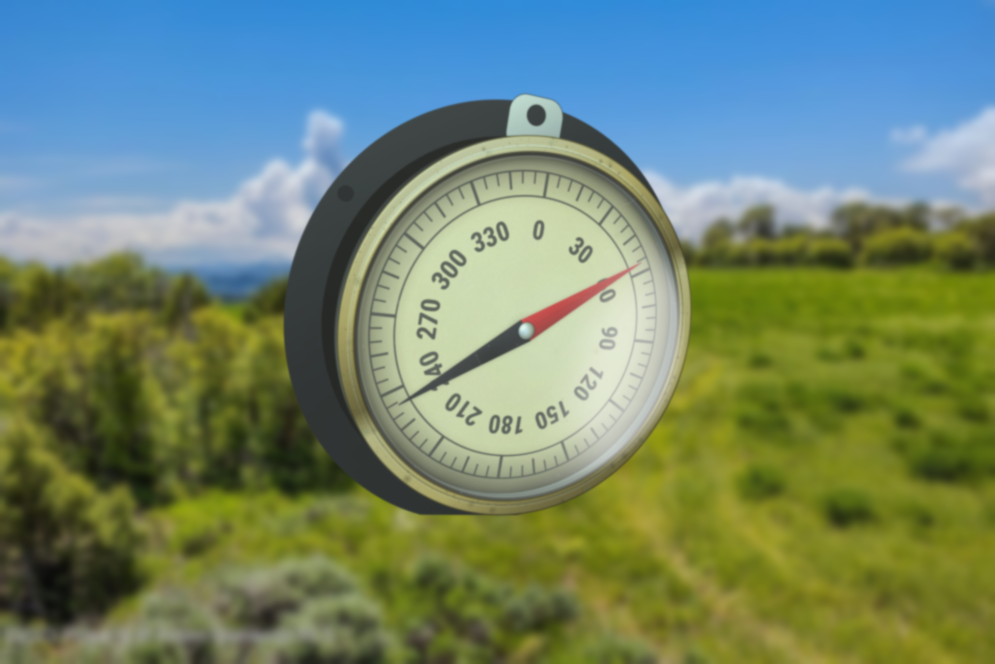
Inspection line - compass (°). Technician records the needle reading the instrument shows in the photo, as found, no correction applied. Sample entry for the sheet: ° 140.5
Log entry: ° 55
